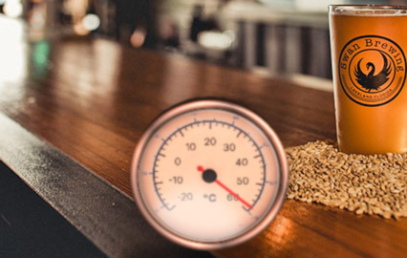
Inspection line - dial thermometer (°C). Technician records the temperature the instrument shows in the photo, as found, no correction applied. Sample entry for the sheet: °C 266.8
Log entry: °C 58
